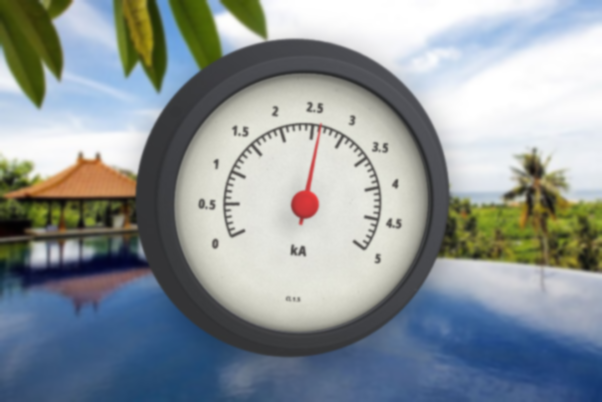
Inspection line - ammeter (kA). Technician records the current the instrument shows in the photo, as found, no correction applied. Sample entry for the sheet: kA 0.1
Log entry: kA 2.6
